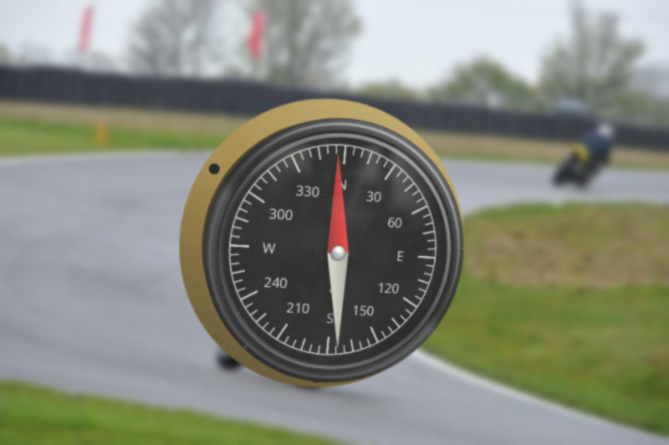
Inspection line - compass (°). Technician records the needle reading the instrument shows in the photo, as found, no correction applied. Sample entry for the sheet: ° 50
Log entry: ° 355
